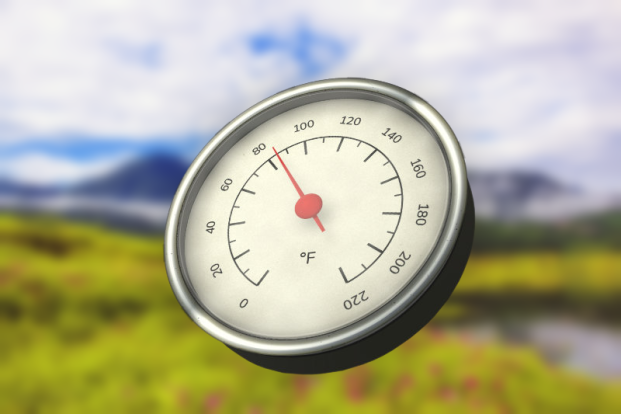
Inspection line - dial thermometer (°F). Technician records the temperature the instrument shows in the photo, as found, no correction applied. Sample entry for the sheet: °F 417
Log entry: °F 85
